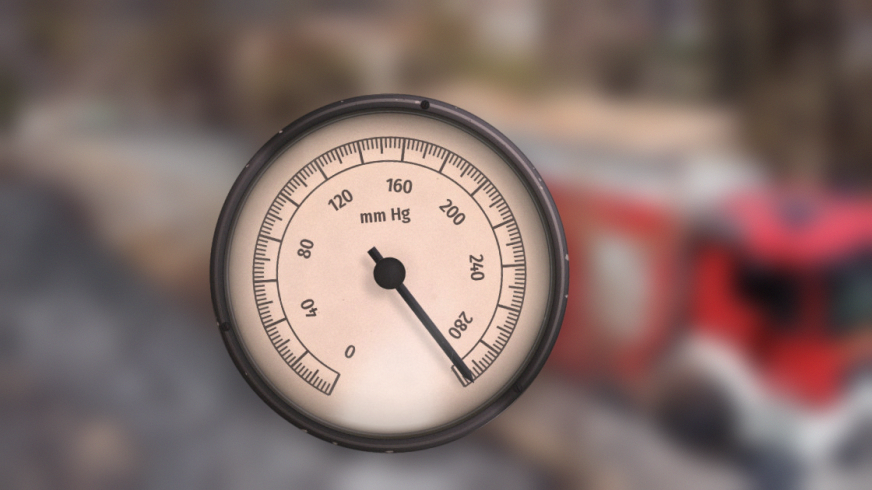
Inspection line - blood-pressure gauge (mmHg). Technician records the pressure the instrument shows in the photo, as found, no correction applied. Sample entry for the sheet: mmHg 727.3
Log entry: mmHg 296
